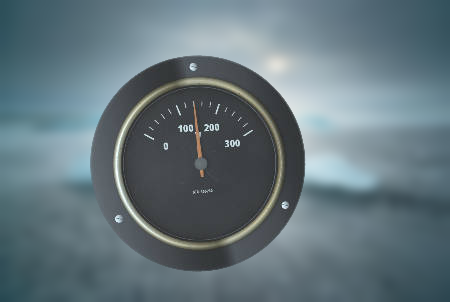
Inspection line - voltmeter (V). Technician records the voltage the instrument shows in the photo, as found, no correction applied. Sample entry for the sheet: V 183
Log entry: V 140
